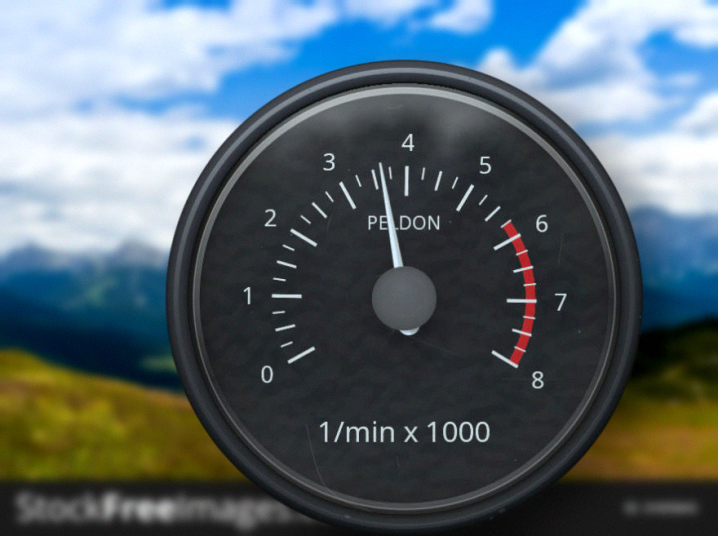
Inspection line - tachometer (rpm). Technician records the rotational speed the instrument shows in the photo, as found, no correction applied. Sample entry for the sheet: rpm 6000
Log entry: rpm 3625
